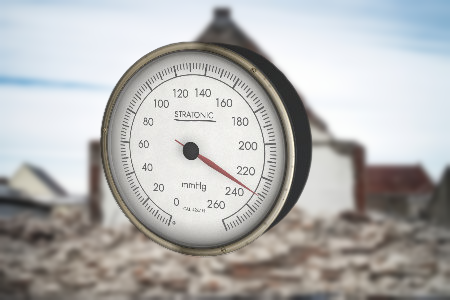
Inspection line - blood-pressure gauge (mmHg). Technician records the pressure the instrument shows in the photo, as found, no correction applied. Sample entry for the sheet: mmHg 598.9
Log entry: mmHg 230
